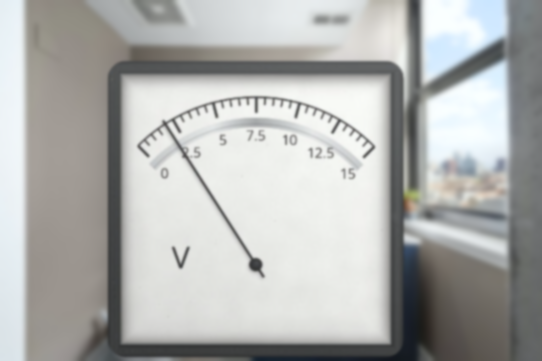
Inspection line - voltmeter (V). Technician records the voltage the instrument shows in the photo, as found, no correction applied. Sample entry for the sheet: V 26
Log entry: V 2
